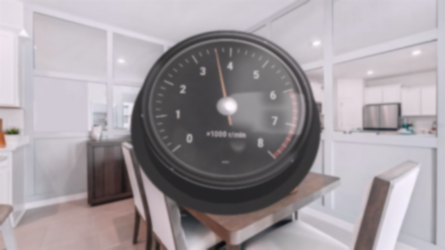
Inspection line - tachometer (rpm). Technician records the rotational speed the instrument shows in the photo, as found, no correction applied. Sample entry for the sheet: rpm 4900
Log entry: rpm 3600
